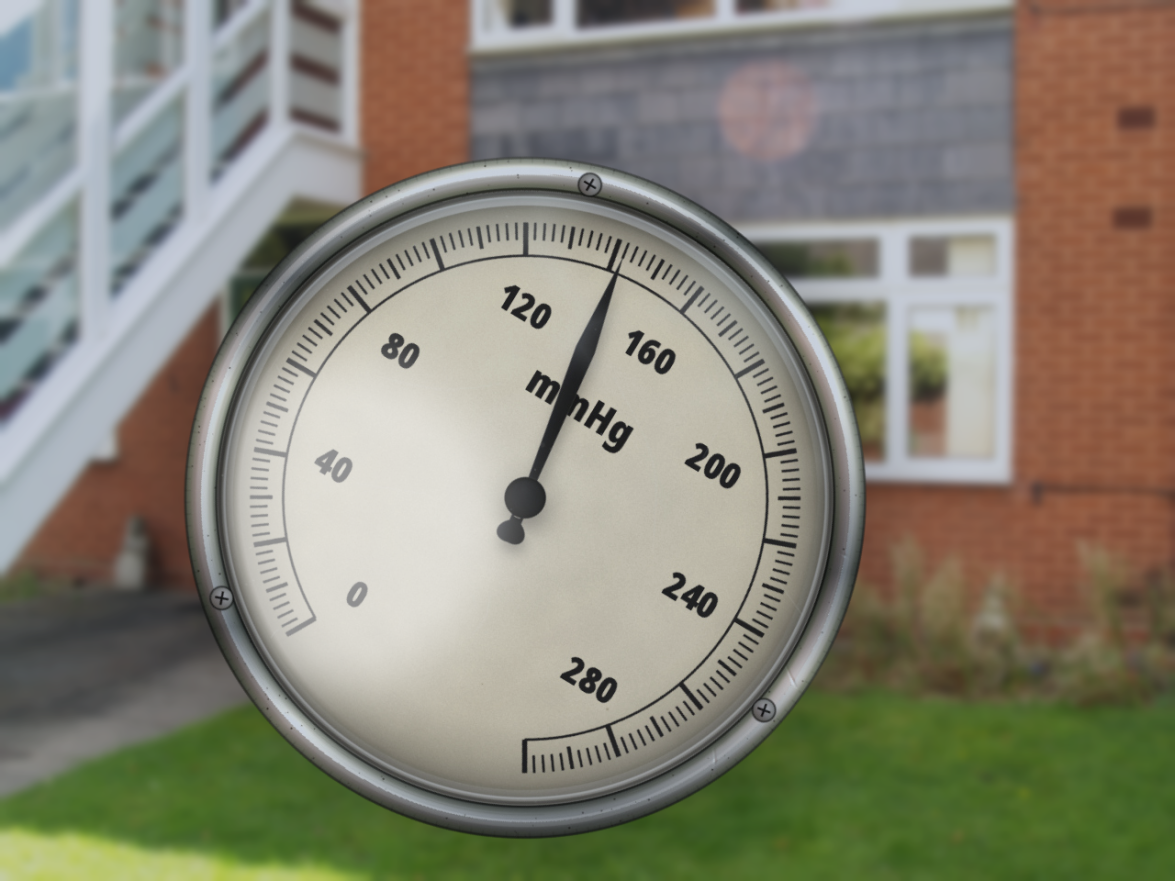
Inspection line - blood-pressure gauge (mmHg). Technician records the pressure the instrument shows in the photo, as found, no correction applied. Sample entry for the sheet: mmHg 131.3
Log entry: mmHg 142
